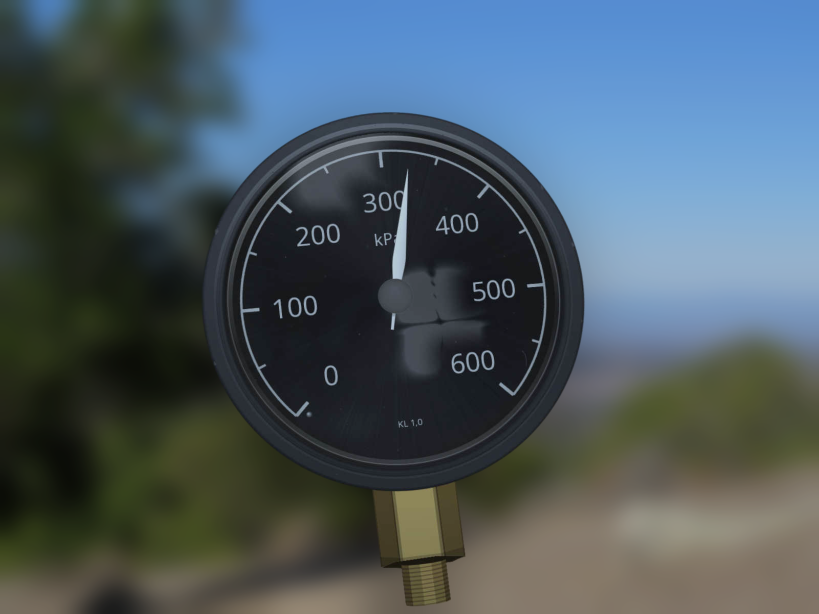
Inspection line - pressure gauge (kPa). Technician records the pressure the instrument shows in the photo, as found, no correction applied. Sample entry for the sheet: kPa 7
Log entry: kPa 325
